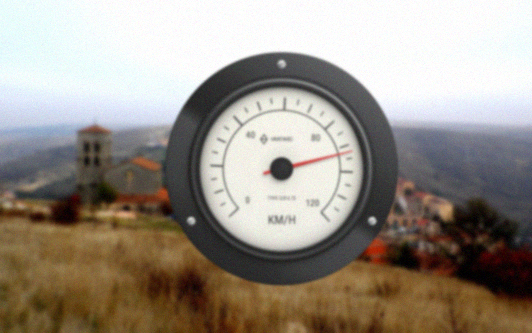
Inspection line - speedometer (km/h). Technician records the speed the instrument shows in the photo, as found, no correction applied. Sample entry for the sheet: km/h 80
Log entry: km/h 92.5
